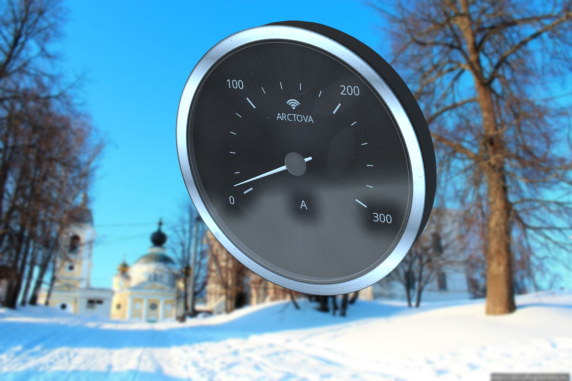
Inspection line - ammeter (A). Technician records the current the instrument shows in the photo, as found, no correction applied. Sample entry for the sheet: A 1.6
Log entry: A 10
